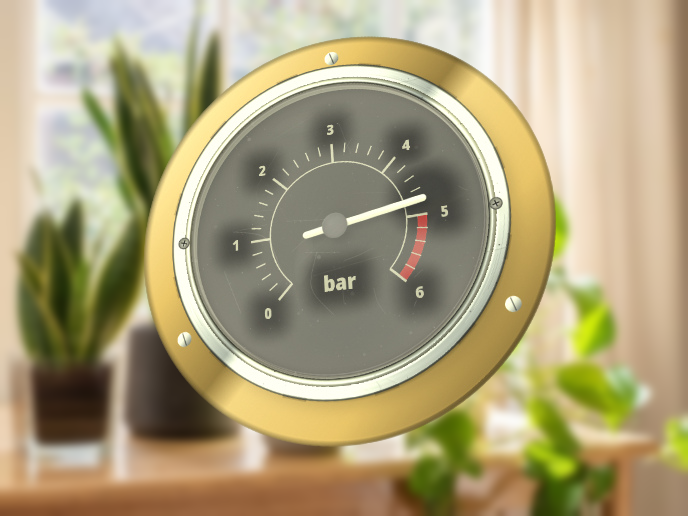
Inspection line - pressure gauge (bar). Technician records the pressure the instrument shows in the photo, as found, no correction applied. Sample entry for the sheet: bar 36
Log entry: bar 4.8
